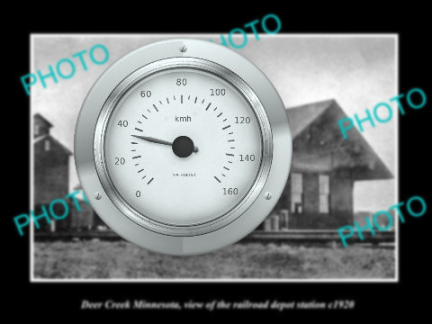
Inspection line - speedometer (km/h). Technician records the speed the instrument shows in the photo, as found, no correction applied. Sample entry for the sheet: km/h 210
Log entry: km/h 35
